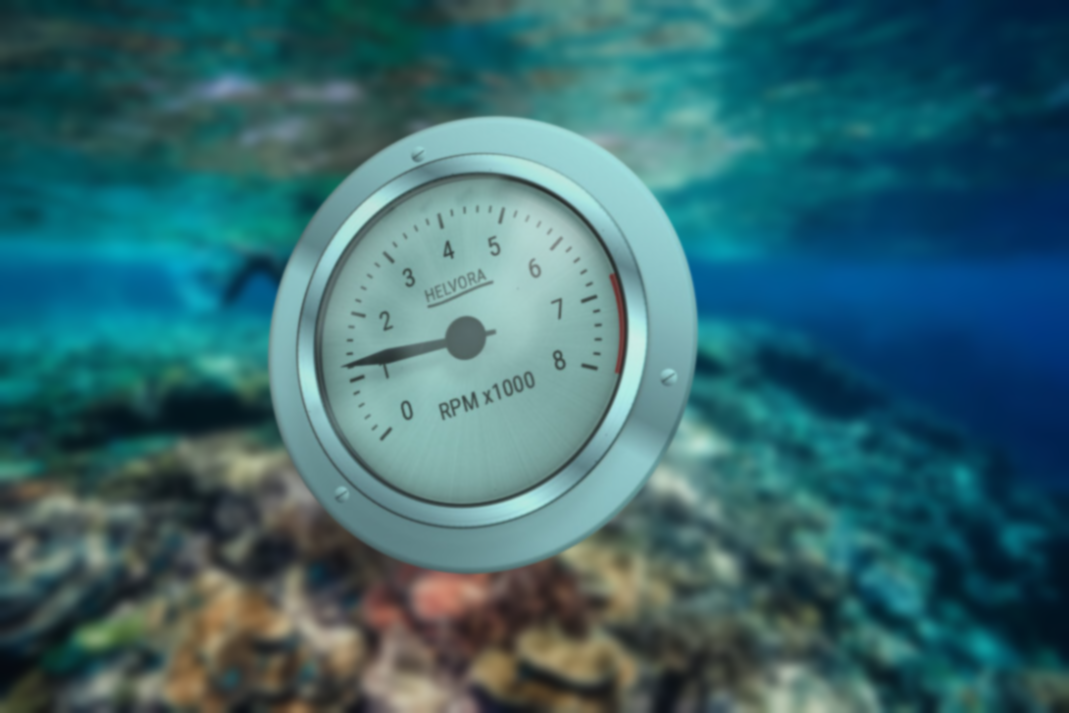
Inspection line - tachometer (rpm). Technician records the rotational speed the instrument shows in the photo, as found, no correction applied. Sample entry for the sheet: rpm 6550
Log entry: rpm 1200
